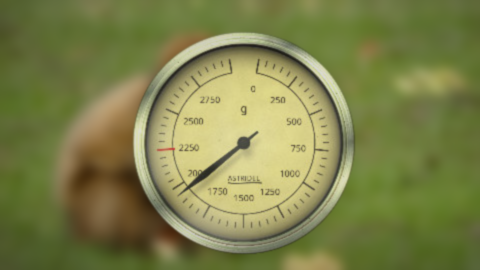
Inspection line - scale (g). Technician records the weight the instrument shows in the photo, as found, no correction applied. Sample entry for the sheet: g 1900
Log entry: g 1950
